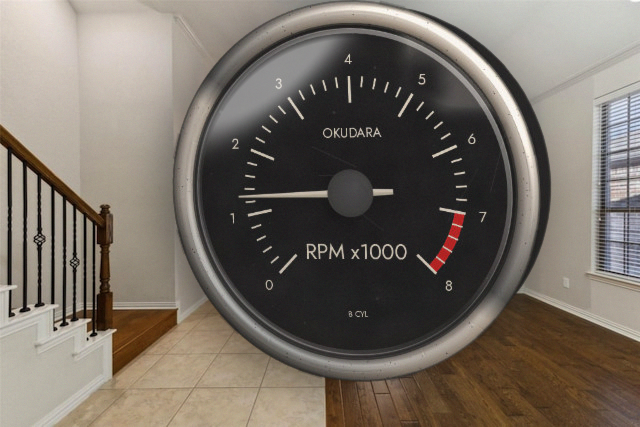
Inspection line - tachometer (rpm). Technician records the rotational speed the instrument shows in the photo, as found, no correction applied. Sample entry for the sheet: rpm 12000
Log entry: rpm 1300
